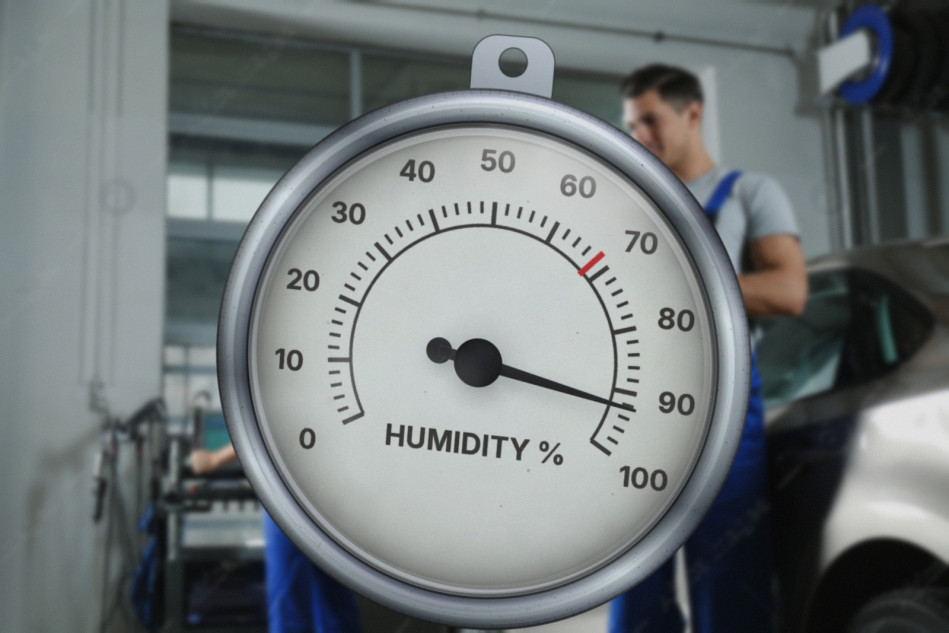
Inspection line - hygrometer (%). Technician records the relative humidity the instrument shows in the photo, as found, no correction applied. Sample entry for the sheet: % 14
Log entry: % 92
